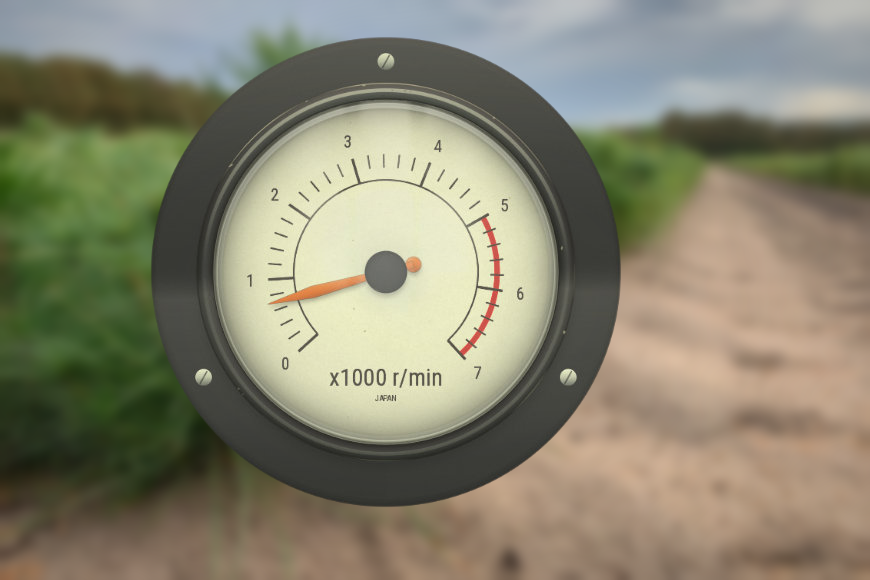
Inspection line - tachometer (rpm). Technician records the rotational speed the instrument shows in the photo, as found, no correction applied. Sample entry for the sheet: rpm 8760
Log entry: rpm 700
